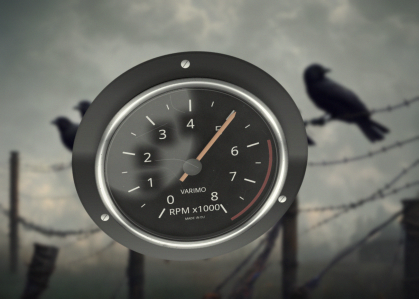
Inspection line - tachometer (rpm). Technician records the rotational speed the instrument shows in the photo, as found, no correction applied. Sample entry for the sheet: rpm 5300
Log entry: rpm 5000
